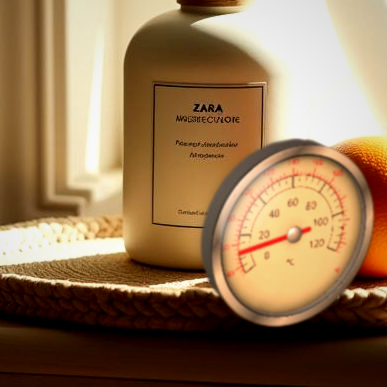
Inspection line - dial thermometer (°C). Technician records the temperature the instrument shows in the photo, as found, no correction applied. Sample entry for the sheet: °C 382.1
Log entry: °C 12
